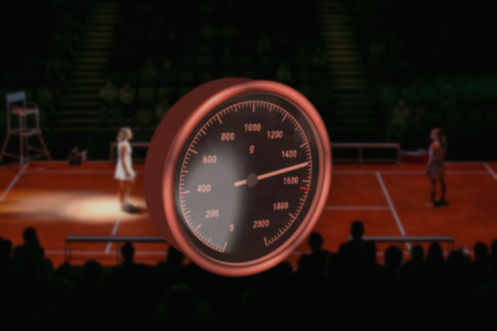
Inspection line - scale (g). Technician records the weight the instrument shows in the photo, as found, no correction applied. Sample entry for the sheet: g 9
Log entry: g 1500
